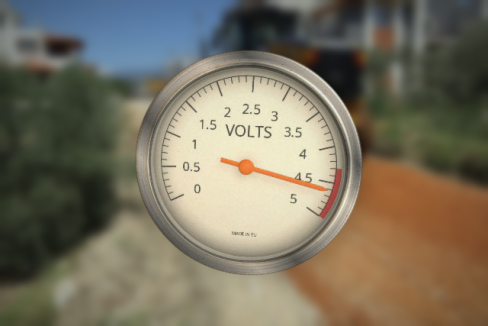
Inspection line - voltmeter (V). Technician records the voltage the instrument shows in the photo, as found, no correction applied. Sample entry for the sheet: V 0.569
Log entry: V 4.6
